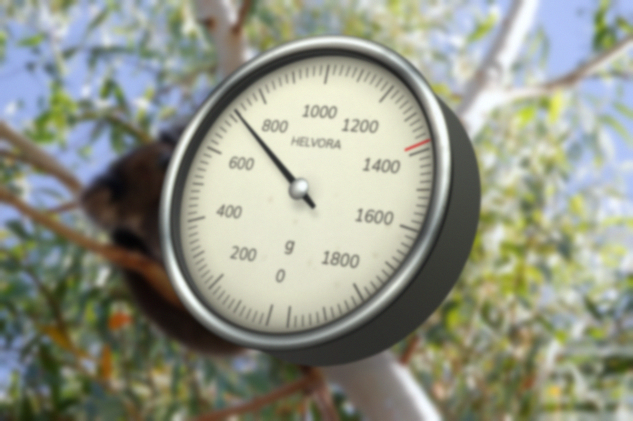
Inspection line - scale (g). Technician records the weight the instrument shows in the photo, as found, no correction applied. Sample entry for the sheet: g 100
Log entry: g 720
